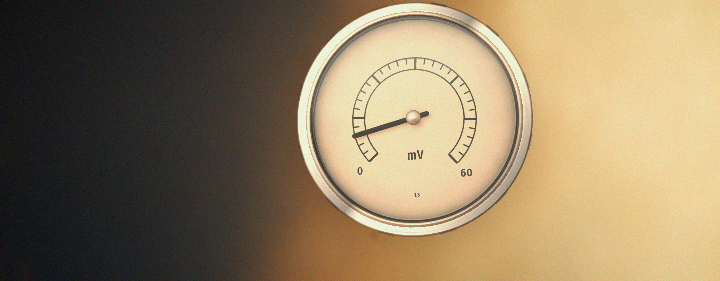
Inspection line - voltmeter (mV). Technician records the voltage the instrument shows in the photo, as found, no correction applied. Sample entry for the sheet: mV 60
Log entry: mV 6
